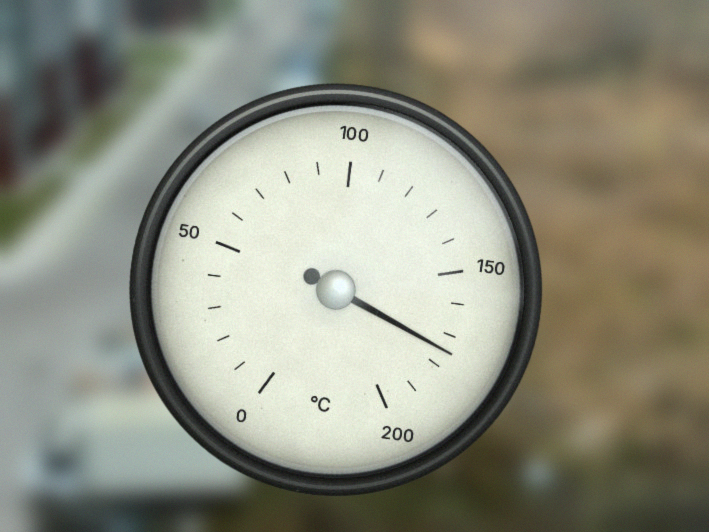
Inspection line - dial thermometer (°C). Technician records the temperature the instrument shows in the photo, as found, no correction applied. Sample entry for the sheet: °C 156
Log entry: °C 175
